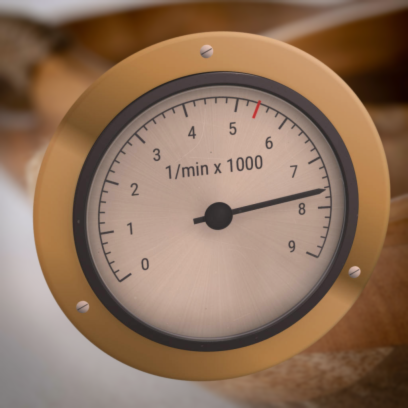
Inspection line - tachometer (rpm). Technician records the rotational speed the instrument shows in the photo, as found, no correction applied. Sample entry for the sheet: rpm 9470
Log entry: rpm 7600
